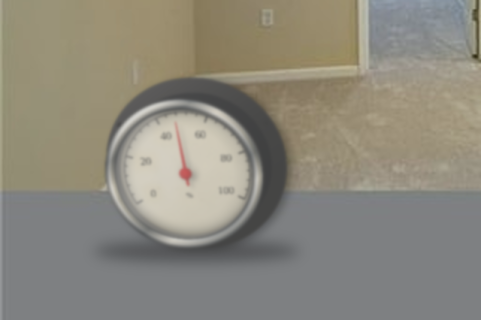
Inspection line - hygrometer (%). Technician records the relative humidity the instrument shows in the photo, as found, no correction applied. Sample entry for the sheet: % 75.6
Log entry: % 48
